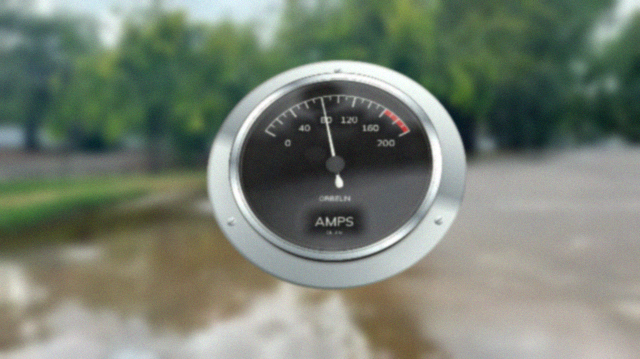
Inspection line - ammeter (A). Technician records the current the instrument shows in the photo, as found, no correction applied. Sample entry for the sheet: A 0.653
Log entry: A 80
